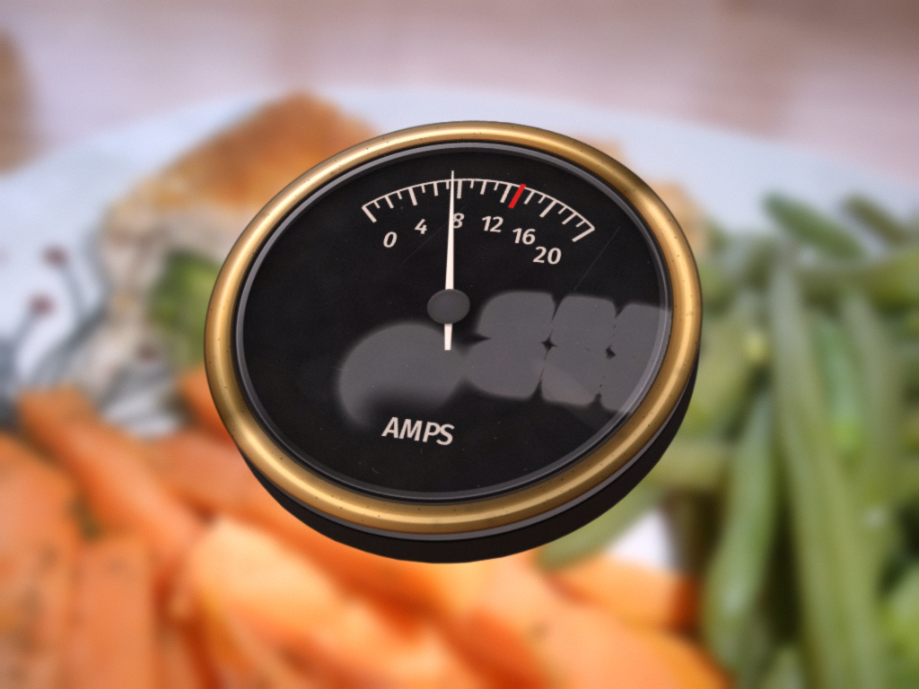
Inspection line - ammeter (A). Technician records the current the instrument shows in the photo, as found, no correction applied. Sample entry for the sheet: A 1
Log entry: A 7.5
